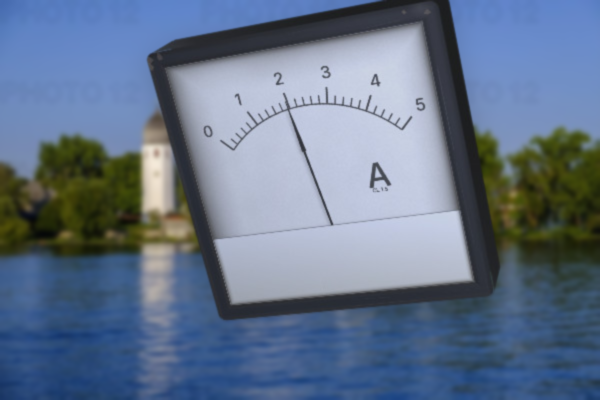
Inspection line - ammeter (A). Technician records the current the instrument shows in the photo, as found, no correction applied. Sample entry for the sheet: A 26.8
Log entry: A 2
